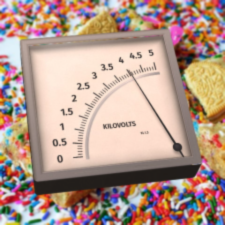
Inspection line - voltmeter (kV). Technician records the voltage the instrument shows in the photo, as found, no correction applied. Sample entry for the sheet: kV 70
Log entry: kV 4
